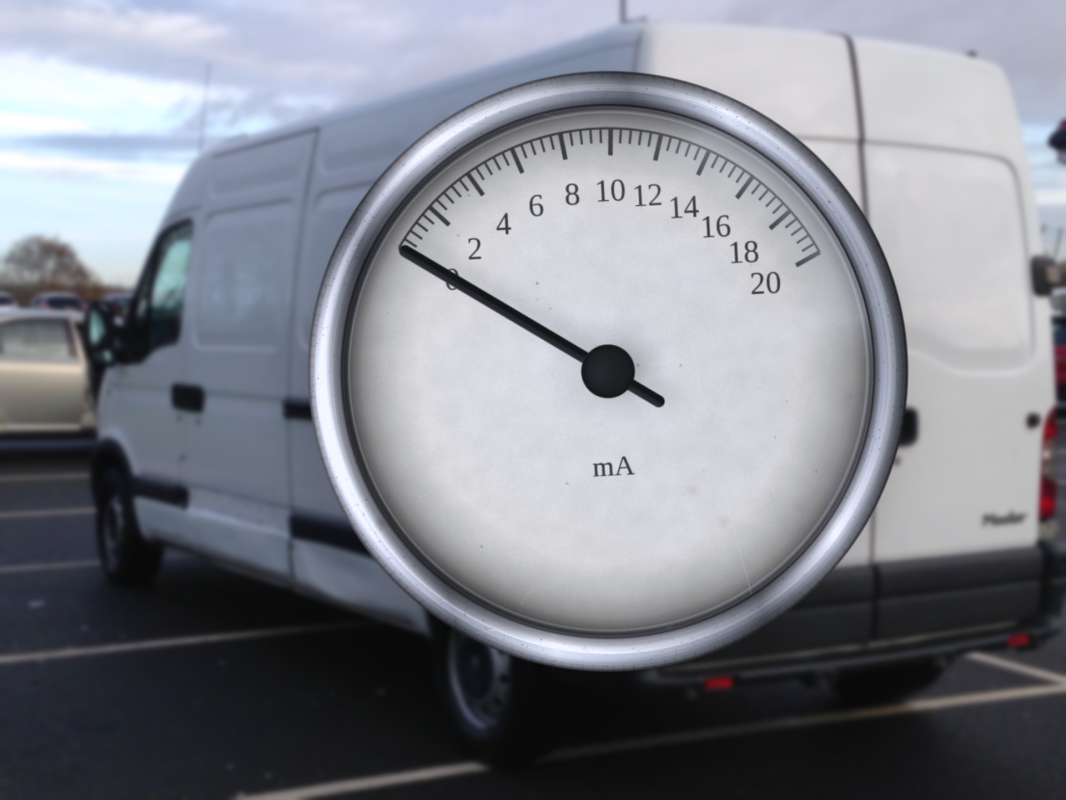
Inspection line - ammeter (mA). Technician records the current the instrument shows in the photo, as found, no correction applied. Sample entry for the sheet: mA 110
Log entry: mA 0
